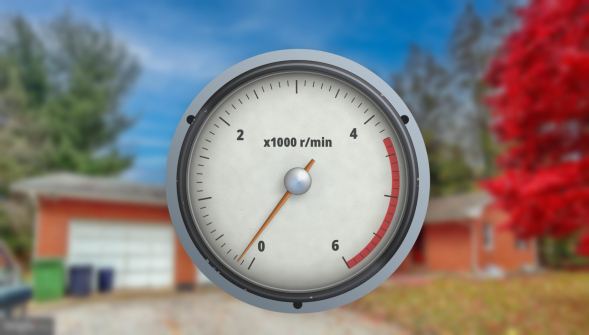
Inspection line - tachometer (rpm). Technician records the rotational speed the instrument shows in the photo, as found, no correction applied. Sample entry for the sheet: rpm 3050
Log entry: rpm 150
